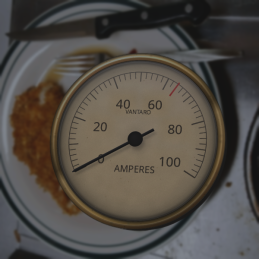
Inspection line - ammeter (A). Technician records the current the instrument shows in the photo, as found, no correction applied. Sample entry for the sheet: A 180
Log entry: A 0
